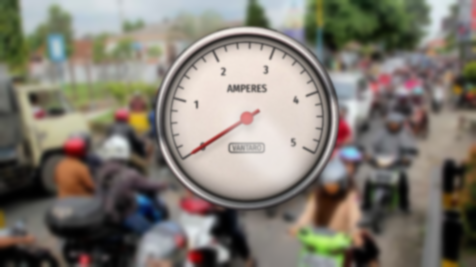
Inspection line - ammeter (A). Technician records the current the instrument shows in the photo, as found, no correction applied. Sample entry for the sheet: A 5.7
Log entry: A 0
